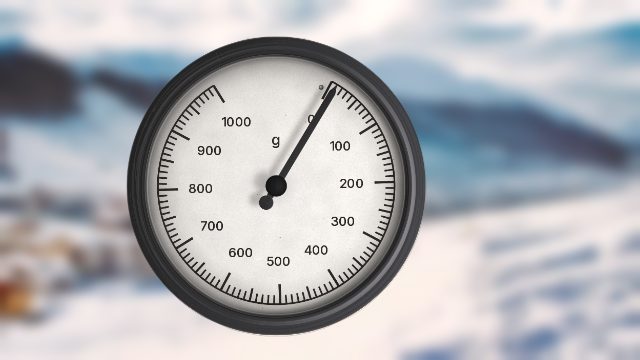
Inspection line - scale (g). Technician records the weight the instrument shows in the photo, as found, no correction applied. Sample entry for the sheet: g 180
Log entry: g 10
